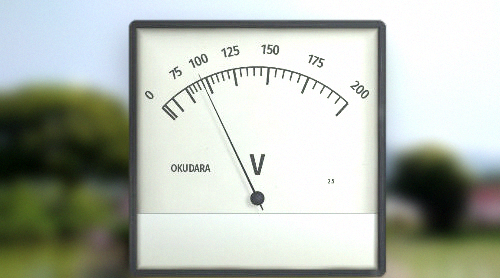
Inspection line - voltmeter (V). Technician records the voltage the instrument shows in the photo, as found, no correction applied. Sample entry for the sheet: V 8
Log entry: V 95
